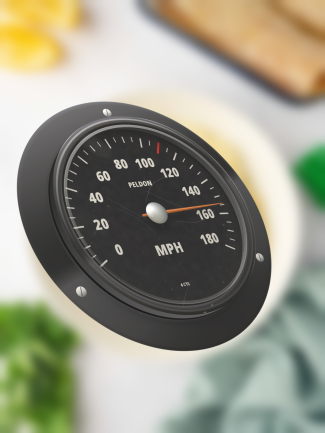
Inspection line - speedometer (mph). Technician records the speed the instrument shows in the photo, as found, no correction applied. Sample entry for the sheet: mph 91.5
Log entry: mph 155
